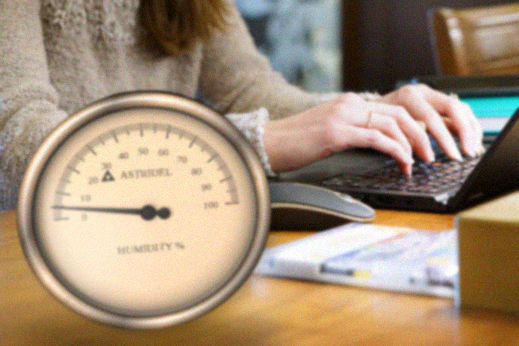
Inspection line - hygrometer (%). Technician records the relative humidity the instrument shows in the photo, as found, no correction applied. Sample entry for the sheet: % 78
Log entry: % 5
